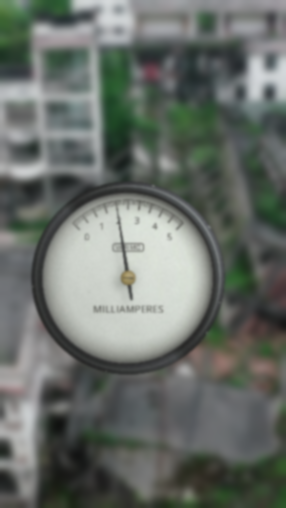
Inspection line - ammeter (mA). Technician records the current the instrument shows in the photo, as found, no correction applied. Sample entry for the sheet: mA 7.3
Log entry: mA 2
